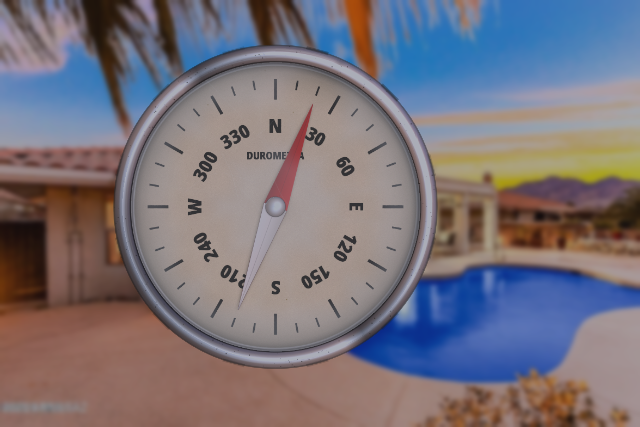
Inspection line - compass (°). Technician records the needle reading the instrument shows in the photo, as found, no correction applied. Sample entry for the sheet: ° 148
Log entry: ° 20
